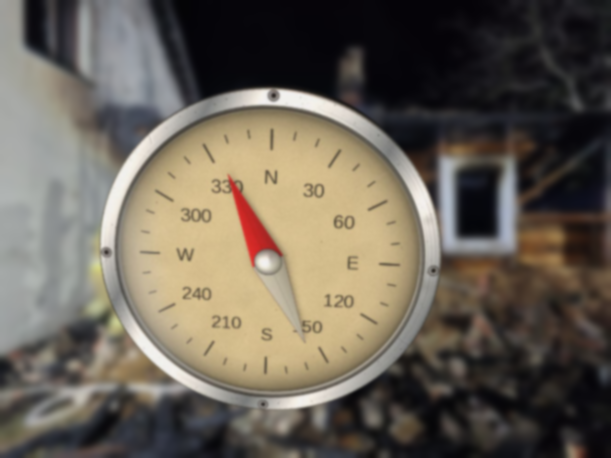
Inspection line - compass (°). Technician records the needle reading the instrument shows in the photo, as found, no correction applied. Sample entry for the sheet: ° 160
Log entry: ° 335
